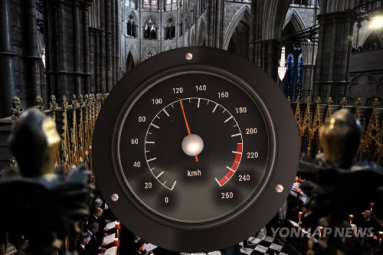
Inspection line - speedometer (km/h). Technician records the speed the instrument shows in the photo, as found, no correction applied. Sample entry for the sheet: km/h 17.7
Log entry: km/h 120
